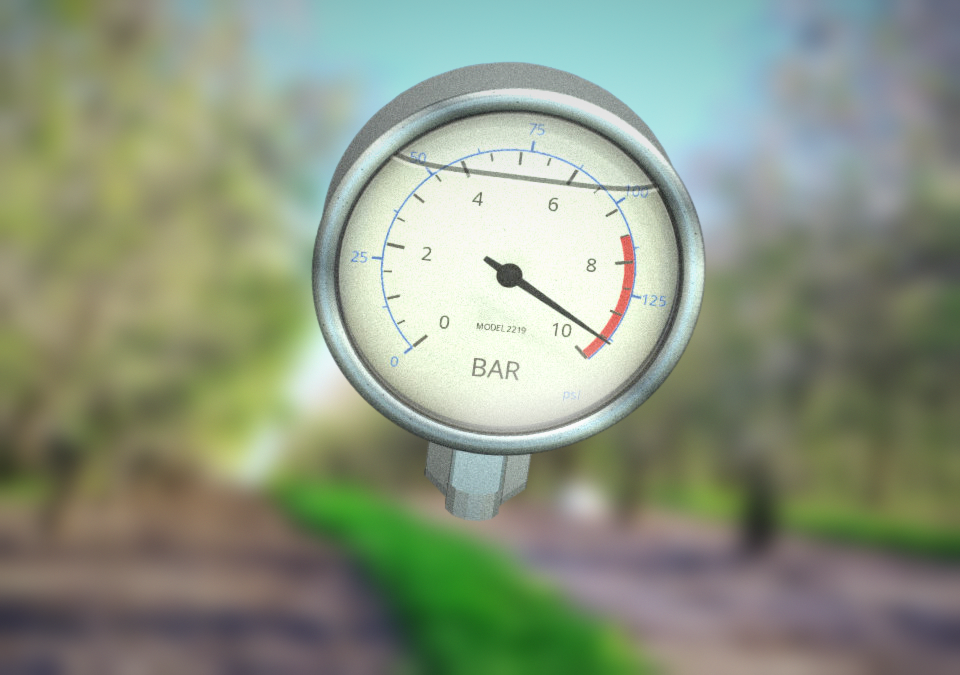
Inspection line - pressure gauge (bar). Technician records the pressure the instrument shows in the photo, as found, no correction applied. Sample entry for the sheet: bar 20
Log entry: bar 9.5
